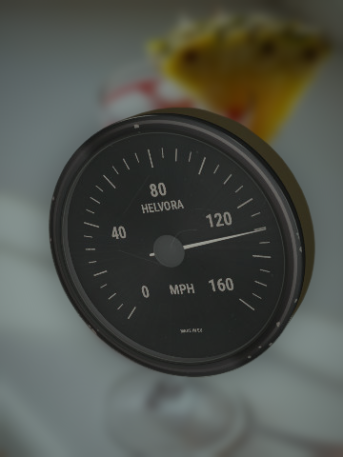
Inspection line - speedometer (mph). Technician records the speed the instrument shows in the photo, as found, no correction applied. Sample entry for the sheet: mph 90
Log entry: mph 130
